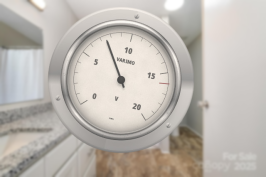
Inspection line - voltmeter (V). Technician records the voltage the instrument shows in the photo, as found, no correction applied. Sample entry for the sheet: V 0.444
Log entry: V 7.5
